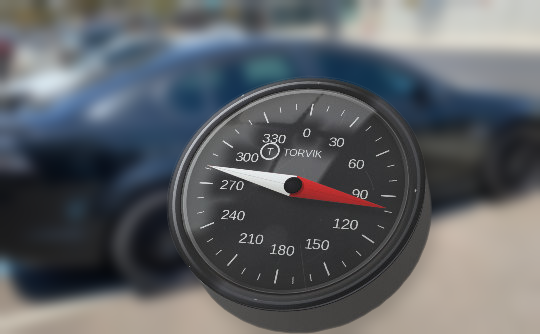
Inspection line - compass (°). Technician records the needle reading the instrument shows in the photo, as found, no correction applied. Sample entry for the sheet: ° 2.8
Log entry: ° 100
